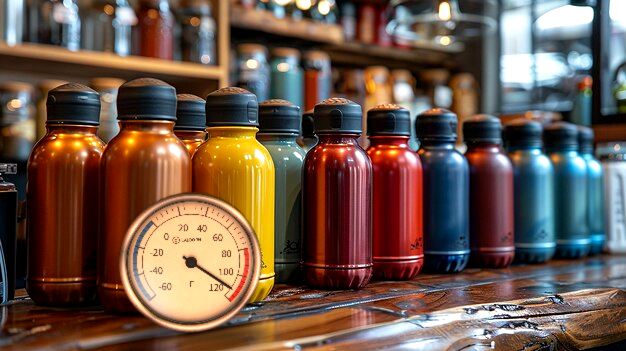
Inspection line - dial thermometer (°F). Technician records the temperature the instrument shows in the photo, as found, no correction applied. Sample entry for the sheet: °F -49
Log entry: °F 112
